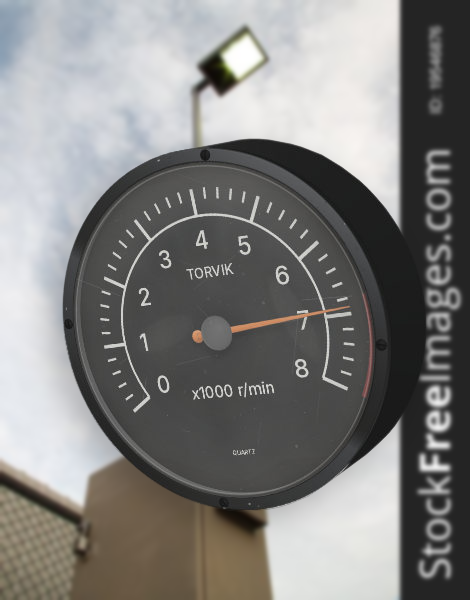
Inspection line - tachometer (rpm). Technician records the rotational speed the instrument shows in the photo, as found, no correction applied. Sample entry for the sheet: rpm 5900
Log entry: rpm 6900
